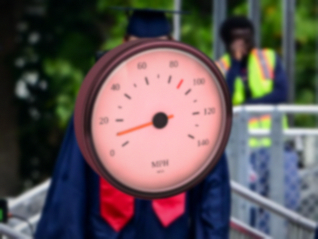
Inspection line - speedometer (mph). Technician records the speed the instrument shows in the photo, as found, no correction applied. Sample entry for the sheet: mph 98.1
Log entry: mph 10
